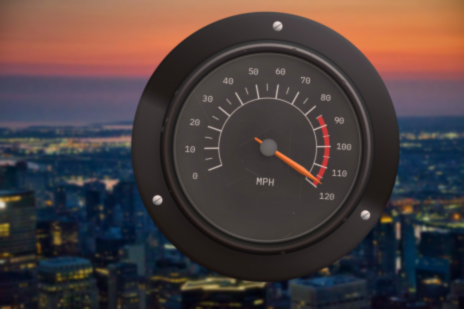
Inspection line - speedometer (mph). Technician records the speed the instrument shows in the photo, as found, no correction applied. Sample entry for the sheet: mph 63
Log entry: mph 117.5
